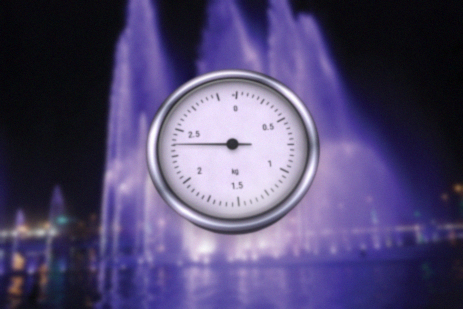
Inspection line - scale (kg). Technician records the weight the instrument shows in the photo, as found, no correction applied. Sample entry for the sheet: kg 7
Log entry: kg 2.35
